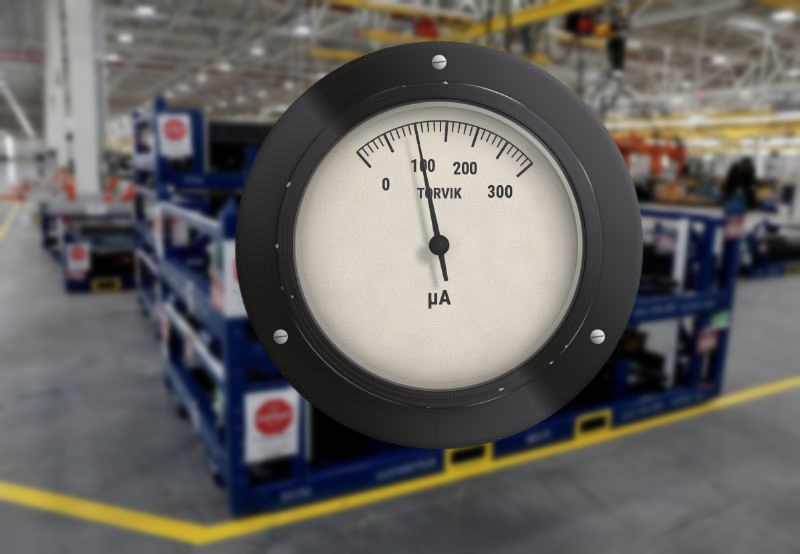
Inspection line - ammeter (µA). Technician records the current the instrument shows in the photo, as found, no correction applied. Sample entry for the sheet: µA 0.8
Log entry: µA 100
